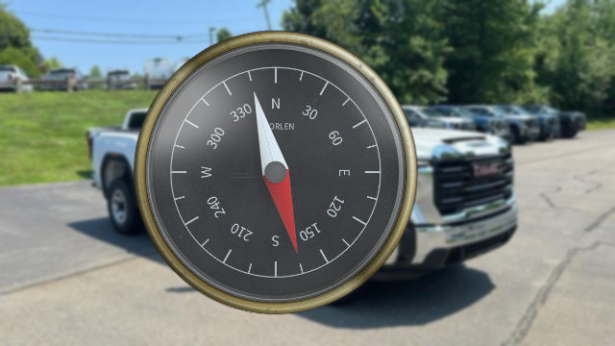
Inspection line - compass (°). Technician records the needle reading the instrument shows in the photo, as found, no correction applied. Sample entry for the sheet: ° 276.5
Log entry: ° 165
